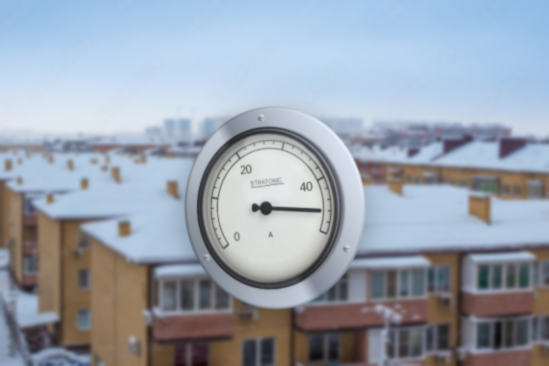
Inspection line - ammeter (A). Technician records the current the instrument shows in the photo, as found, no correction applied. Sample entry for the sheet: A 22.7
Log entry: A 46
